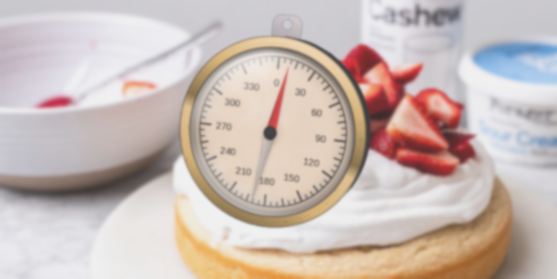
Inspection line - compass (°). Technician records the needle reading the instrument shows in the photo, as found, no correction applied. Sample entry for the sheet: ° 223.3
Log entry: ° 10
